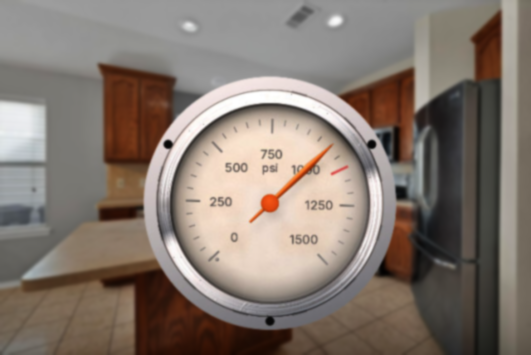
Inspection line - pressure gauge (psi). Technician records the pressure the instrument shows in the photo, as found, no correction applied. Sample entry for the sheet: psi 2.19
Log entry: psi 1000
